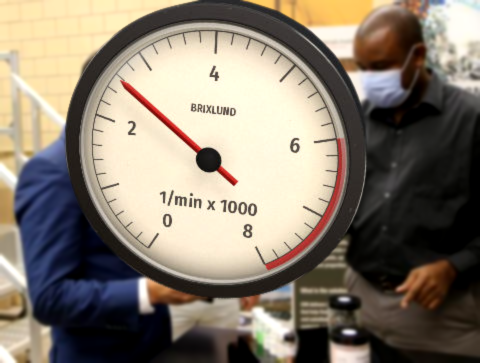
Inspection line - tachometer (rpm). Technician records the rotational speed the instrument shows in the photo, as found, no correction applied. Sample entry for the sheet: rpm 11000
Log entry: rpm 2600
